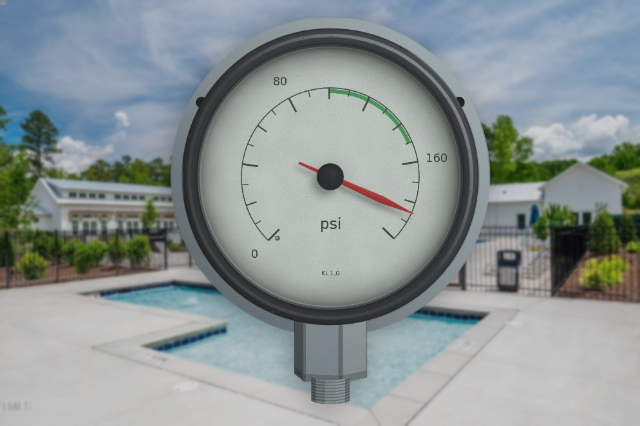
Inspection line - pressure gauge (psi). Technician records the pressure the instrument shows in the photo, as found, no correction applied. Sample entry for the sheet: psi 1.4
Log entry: psi 185
